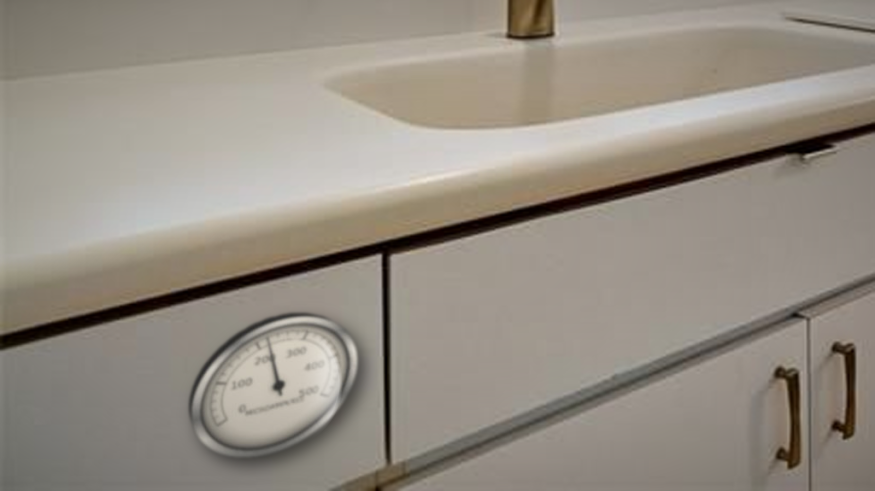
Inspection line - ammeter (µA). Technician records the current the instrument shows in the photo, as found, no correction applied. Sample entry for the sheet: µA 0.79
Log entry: µA 220
